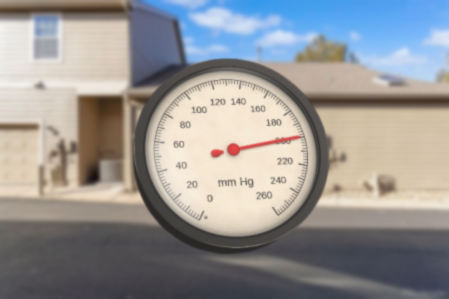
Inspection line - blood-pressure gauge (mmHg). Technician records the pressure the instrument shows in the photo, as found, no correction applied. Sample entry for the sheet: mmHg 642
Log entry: mmHg 200
